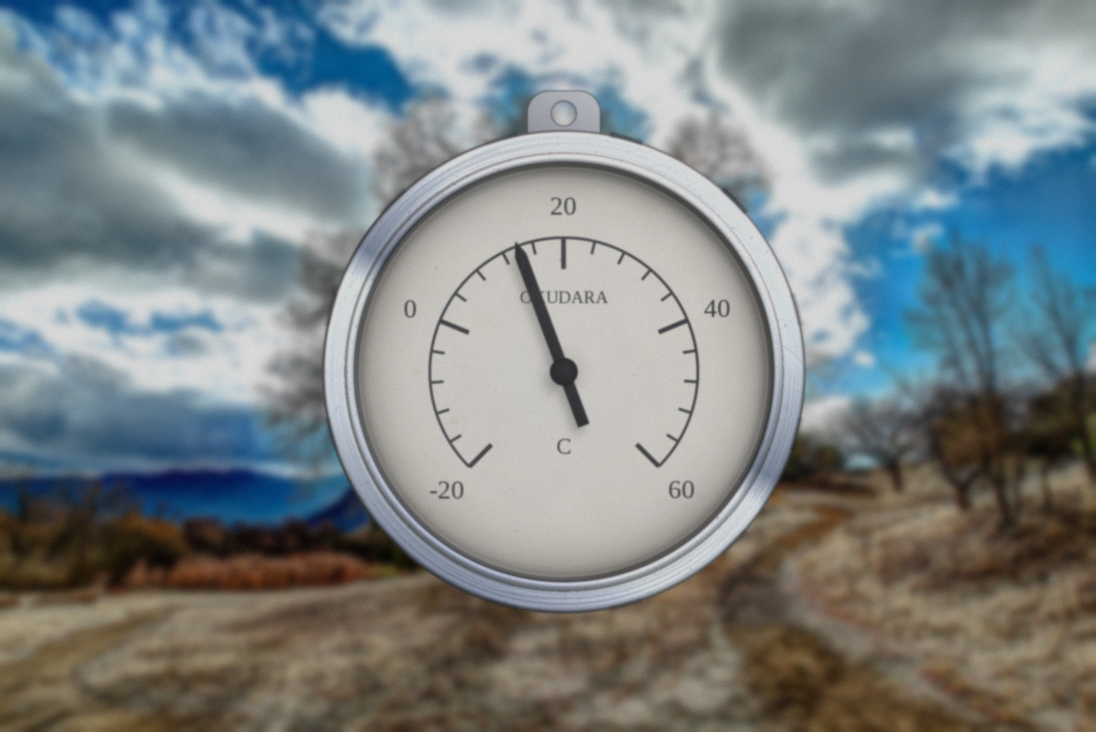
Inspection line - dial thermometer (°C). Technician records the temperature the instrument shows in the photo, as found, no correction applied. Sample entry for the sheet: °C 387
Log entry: °C 14
